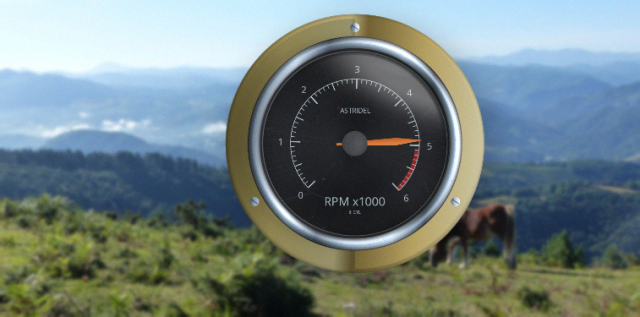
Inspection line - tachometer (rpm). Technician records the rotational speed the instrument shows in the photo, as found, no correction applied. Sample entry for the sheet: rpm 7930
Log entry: rpm 4900
